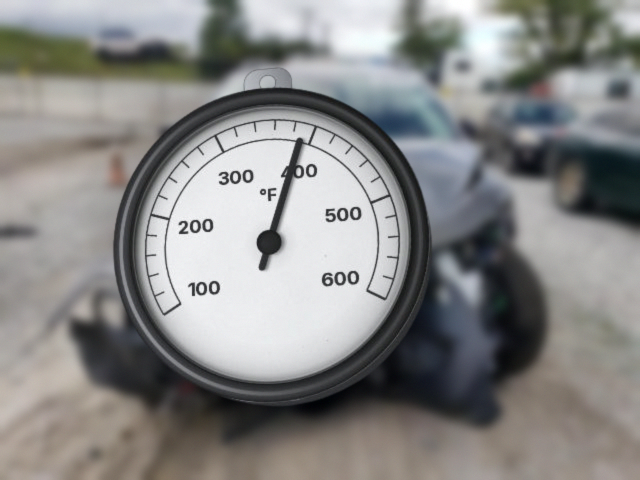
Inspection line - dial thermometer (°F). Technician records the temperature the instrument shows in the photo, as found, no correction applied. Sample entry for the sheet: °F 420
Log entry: °F 390
